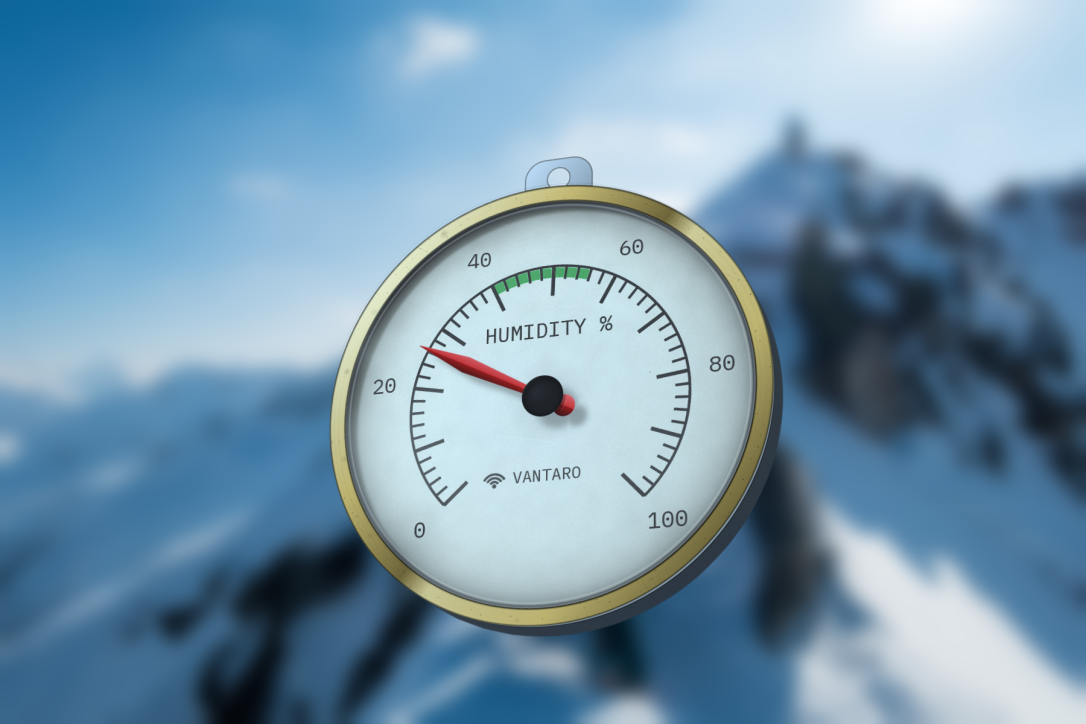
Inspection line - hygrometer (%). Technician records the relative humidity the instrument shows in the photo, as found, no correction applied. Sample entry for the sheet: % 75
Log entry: % 26
